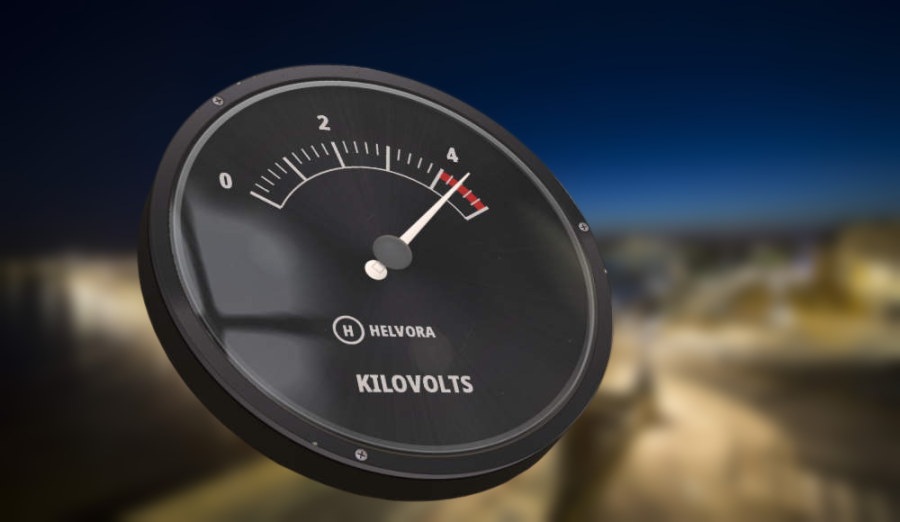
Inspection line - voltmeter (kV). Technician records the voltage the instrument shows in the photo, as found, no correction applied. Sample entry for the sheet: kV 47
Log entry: kV 4.4
